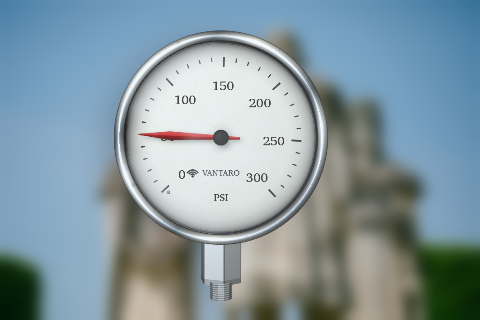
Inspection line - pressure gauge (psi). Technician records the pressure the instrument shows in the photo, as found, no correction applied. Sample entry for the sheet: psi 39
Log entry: psi 50
